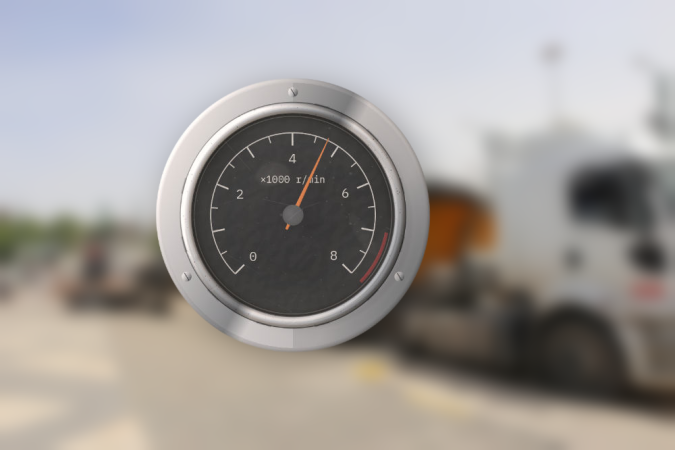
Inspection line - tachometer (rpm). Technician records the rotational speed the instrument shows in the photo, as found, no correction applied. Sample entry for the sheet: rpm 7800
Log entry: rpm 4750
